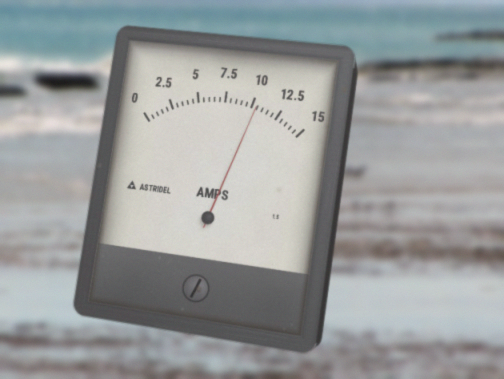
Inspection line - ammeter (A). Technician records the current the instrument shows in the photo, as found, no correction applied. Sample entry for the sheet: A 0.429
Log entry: A 10.5
